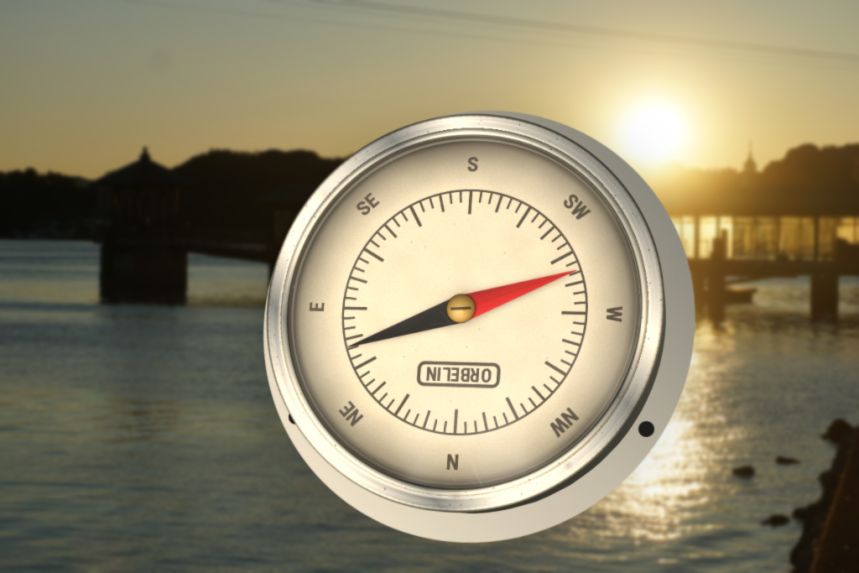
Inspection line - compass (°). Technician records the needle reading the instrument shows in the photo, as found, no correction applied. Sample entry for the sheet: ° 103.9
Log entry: ° 250
